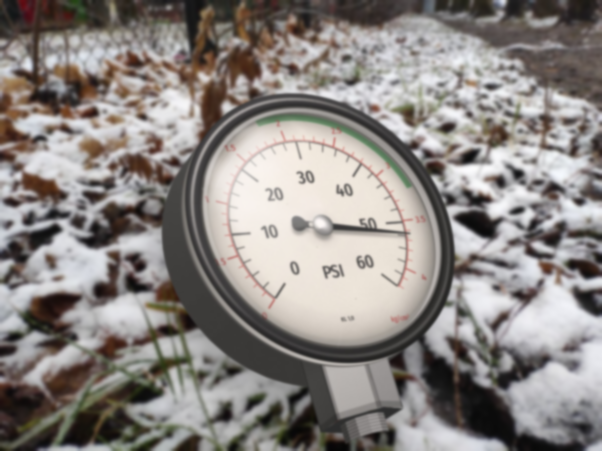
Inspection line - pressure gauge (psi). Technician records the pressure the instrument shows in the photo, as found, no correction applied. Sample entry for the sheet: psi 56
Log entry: psi 52
